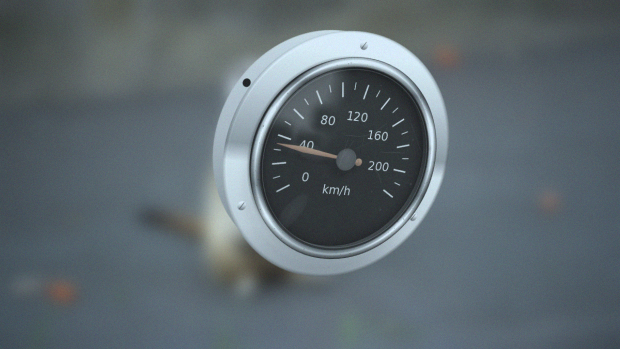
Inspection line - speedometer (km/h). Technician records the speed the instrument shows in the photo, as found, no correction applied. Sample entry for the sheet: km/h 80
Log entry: km/h 35
